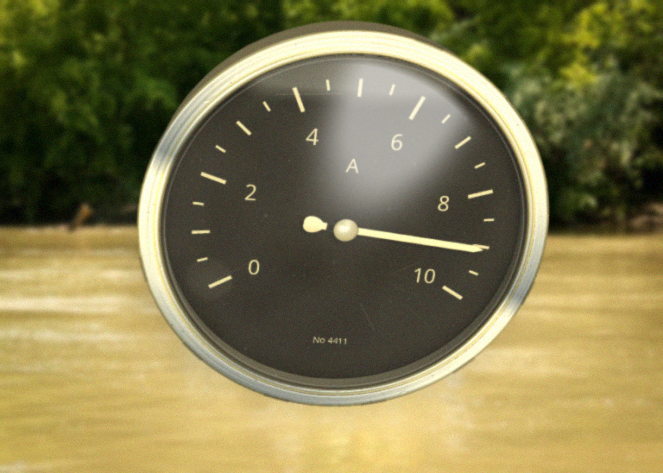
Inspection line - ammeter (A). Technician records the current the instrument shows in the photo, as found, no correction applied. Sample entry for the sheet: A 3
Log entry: A 9
